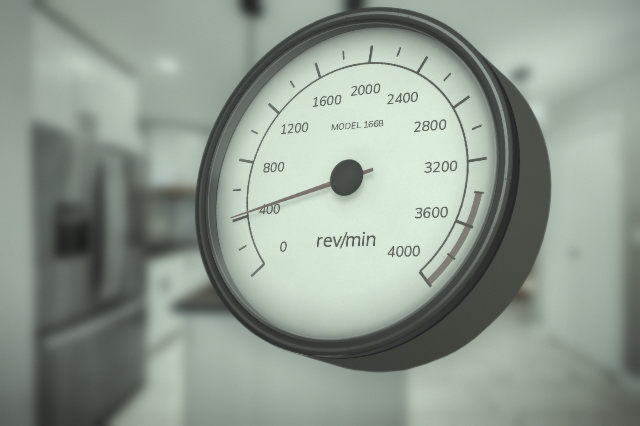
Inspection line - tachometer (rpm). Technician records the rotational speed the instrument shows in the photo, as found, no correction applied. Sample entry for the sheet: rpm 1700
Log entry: rpm 400
